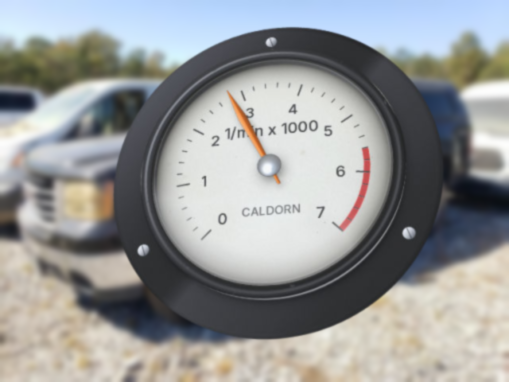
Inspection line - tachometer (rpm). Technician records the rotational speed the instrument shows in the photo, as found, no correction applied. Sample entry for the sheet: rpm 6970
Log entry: rpm 2800
